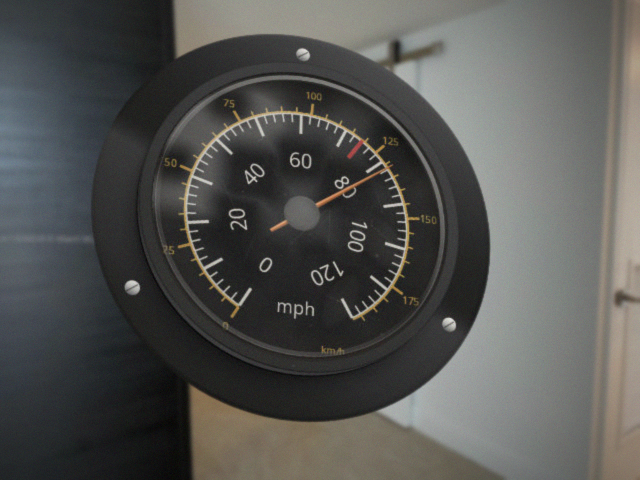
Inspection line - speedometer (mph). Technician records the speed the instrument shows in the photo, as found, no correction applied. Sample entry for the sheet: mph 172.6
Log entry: mph 82
